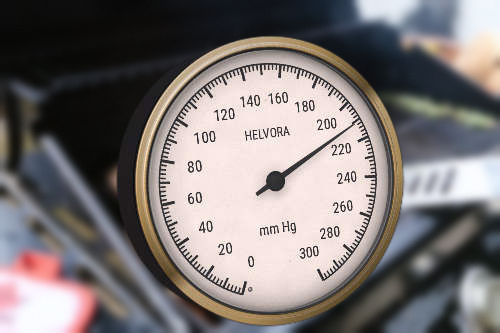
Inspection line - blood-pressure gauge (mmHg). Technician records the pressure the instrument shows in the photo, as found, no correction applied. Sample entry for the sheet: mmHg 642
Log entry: mmHg 210
